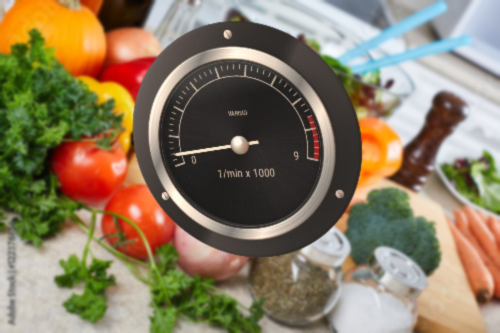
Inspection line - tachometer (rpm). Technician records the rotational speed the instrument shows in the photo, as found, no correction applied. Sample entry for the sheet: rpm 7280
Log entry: rpm 400
